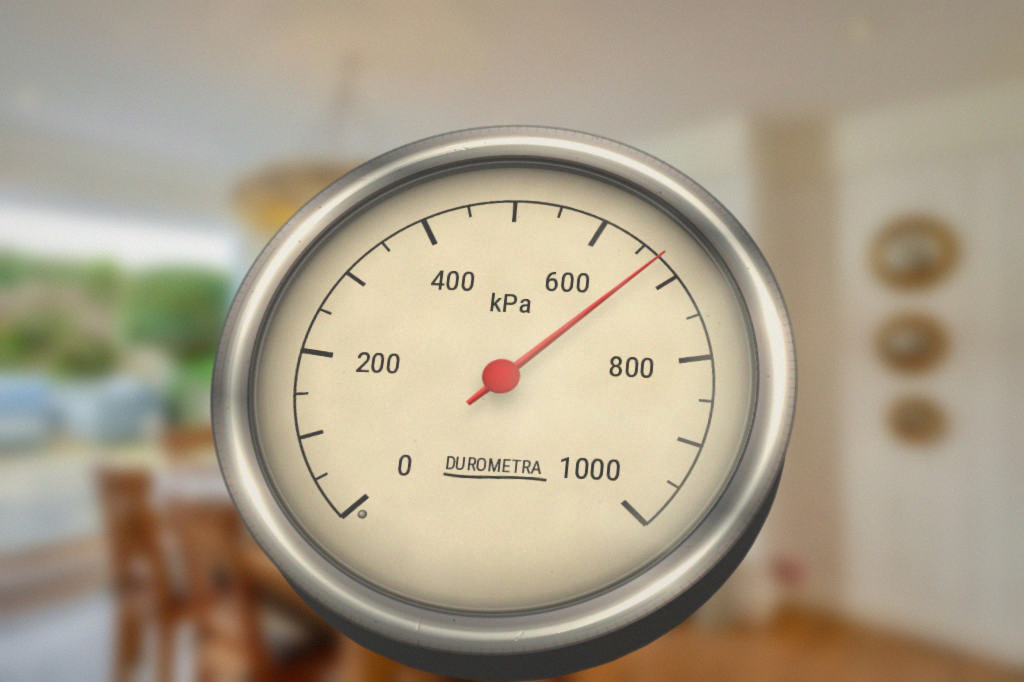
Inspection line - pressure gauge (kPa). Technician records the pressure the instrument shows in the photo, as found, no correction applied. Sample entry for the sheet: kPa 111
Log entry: kPa 675
